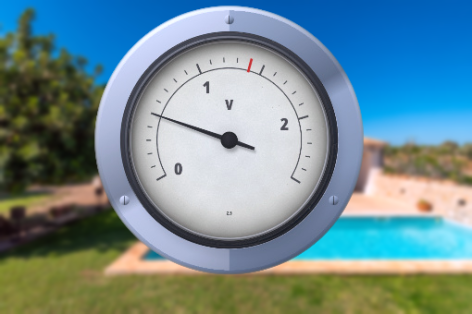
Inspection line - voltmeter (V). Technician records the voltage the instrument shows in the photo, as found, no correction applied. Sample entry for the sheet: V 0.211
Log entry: V 0.5
